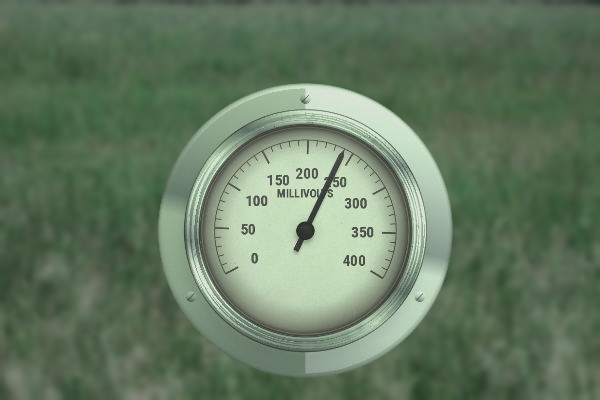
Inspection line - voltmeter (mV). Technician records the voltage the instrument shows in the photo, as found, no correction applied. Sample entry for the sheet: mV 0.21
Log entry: mV 240
